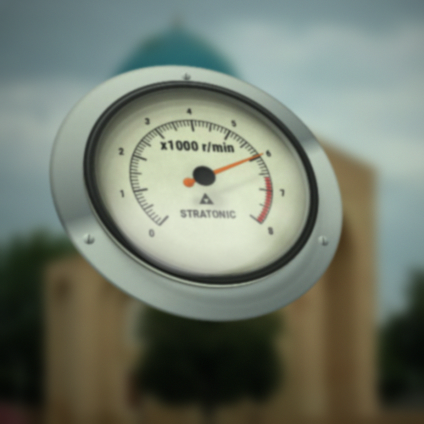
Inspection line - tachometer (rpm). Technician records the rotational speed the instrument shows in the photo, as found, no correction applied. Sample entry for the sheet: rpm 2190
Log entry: rpm 6000
